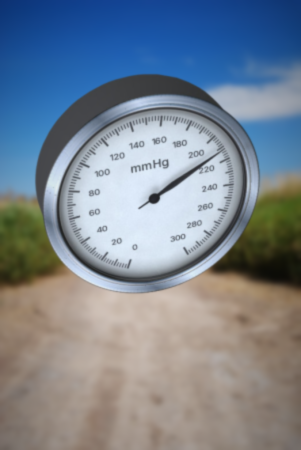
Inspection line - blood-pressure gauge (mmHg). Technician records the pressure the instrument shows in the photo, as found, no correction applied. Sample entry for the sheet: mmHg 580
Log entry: mmHg 210
